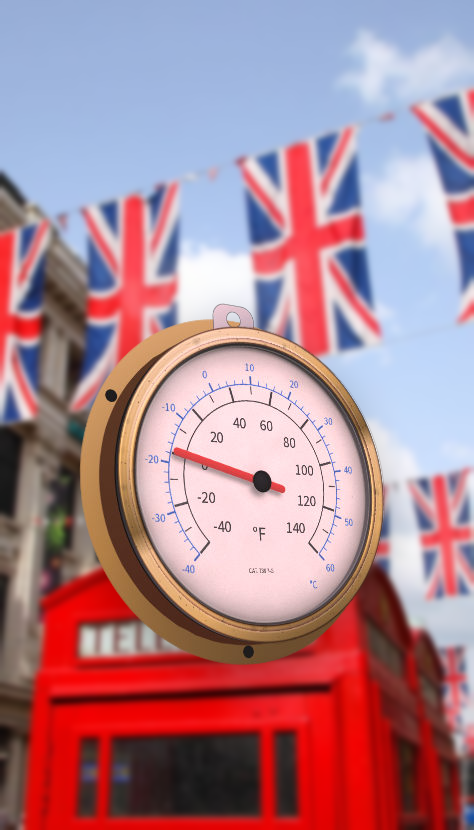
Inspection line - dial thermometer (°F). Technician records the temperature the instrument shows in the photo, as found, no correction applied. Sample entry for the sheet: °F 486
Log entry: °F 0
